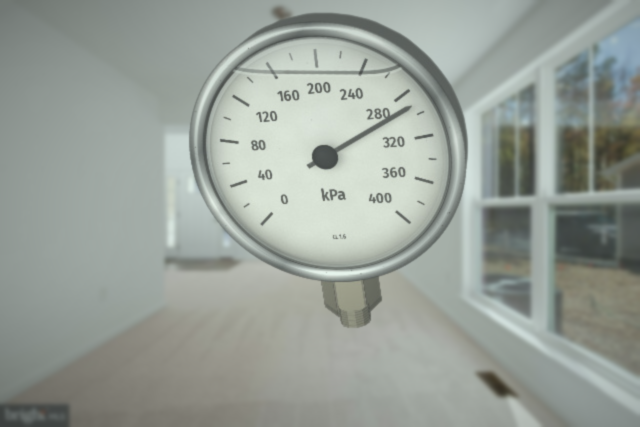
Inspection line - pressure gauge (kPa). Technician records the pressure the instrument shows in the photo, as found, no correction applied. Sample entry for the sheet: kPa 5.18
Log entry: kPa 290
